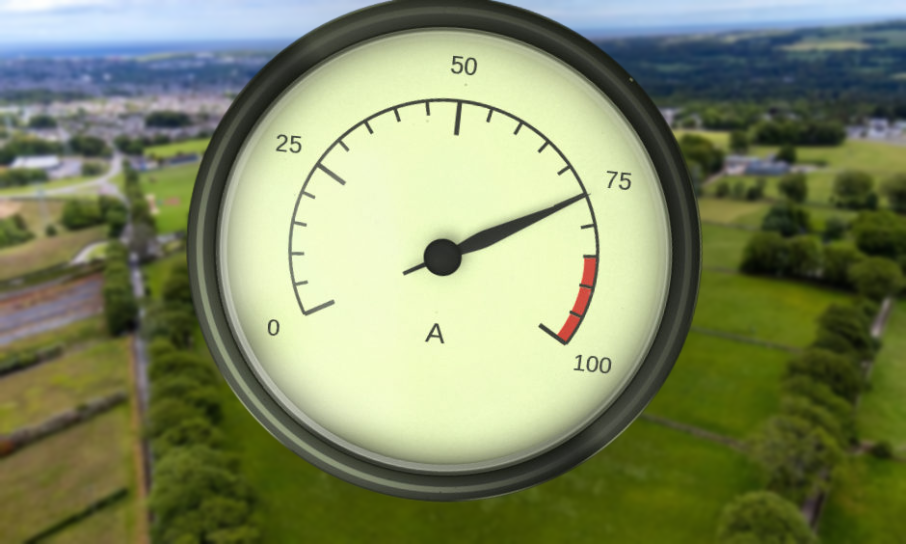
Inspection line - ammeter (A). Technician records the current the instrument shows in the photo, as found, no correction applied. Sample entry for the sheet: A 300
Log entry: A 75
